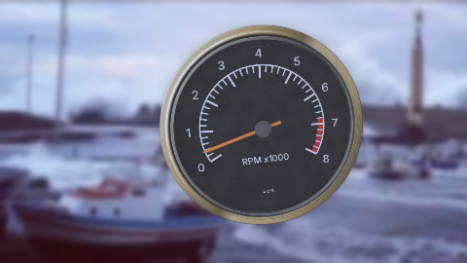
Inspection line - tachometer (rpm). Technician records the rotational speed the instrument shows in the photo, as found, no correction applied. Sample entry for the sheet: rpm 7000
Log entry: rpm 400
